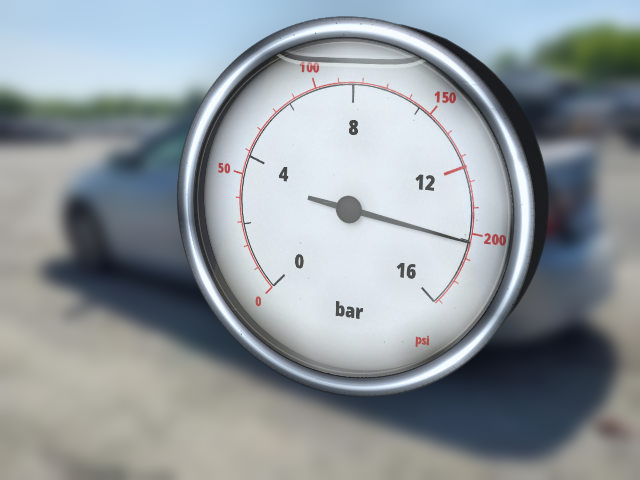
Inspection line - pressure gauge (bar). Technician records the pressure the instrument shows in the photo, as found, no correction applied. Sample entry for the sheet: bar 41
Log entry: bar 14
